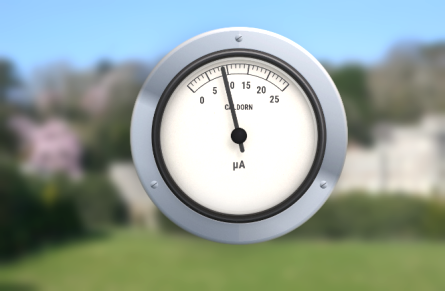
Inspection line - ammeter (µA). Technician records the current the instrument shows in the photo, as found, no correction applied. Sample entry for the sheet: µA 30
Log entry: µA 9
